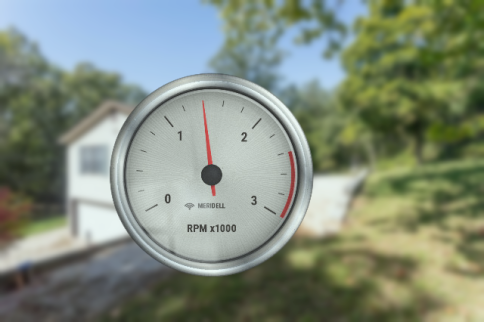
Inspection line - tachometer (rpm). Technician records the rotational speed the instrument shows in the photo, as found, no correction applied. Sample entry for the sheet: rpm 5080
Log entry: rpm 1400
